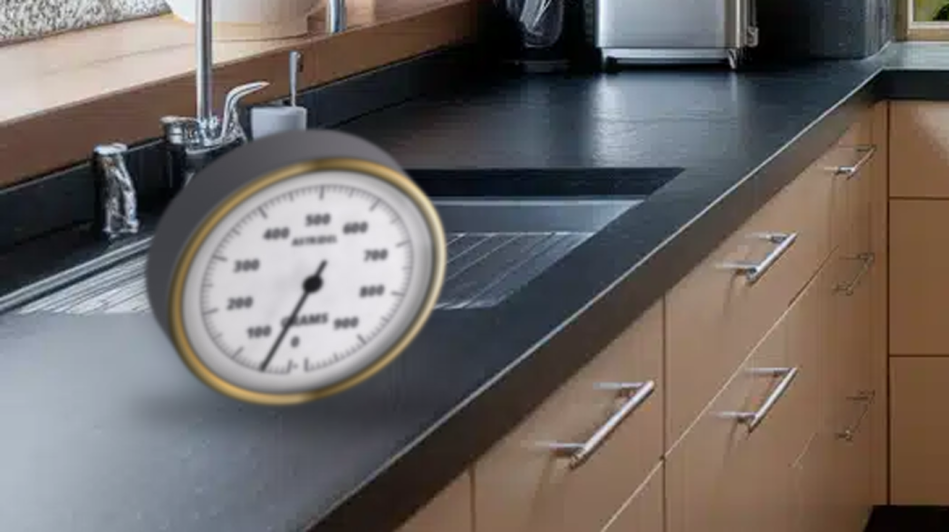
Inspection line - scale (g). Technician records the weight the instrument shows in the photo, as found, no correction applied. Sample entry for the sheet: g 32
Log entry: g 50
